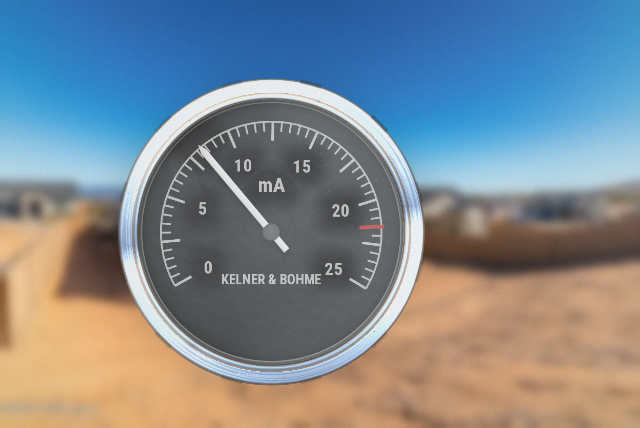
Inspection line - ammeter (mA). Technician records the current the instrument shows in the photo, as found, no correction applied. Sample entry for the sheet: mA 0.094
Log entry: mA 8.25
